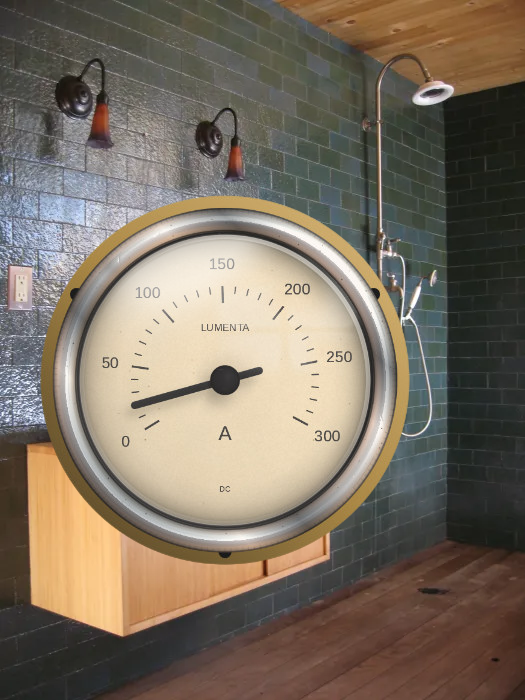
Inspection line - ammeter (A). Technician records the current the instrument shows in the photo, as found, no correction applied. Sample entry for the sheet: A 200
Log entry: A 20
